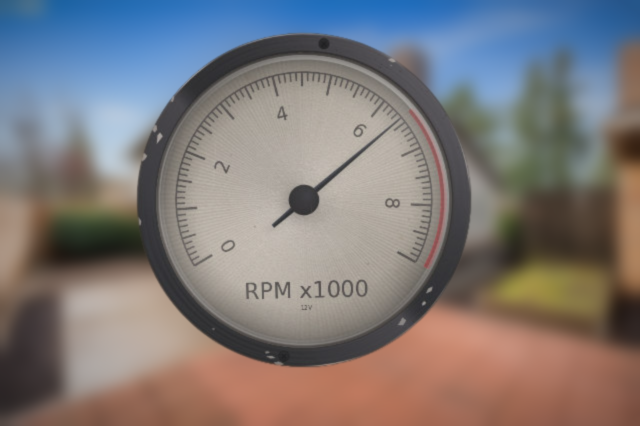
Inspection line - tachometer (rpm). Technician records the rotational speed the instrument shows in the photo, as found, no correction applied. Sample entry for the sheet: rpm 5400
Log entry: rpm 6400
